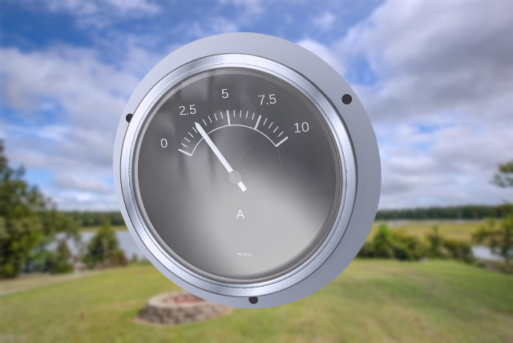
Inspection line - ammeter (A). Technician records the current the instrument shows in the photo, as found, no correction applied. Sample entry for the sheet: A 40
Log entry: A 2.5
